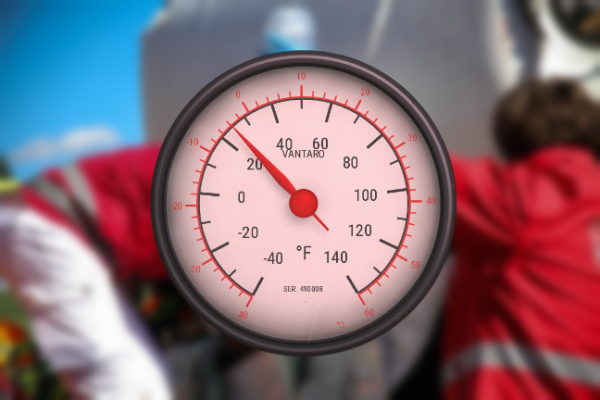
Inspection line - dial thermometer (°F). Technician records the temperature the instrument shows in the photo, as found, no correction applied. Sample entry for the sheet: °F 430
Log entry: °F 25
